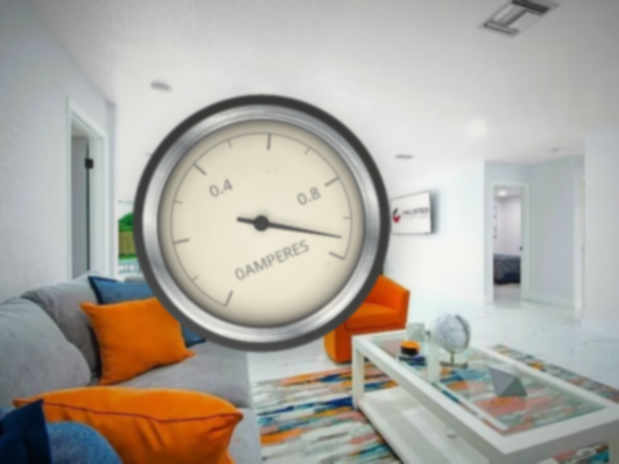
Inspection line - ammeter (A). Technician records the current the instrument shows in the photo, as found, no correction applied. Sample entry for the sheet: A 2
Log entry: A 0.95
